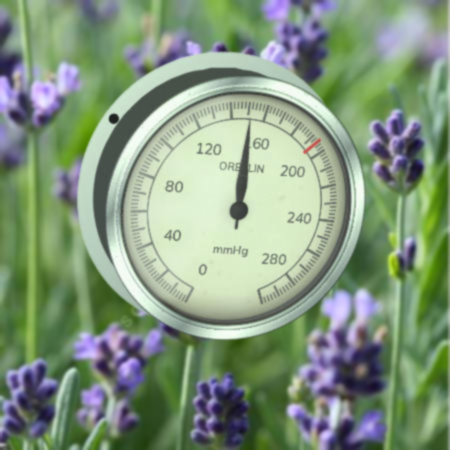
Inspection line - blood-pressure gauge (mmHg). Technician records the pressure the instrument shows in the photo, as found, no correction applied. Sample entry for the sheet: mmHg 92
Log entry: mmHg 150
